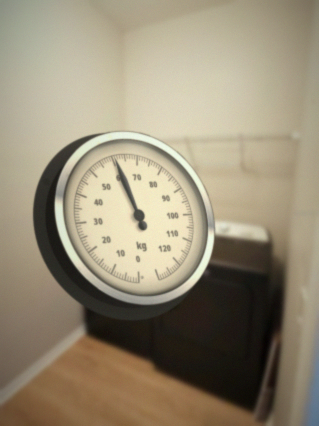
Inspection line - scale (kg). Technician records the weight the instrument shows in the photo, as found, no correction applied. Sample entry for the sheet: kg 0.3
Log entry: kg 60
